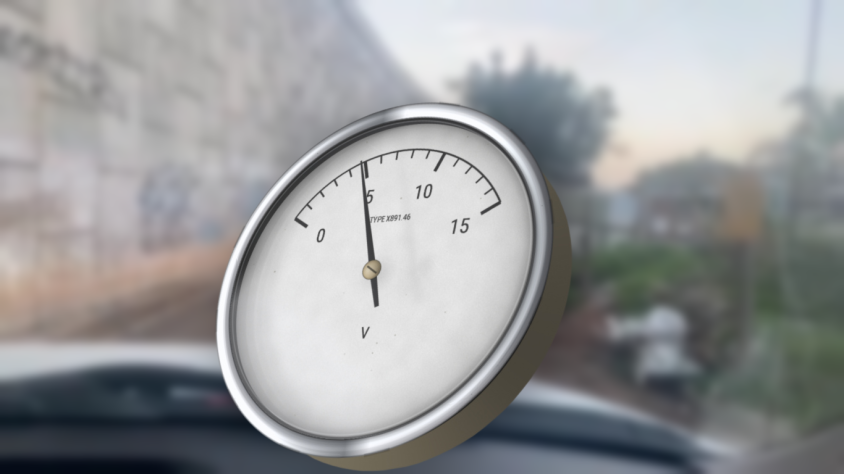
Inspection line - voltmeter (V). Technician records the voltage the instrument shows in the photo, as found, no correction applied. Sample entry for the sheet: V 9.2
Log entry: V 5
